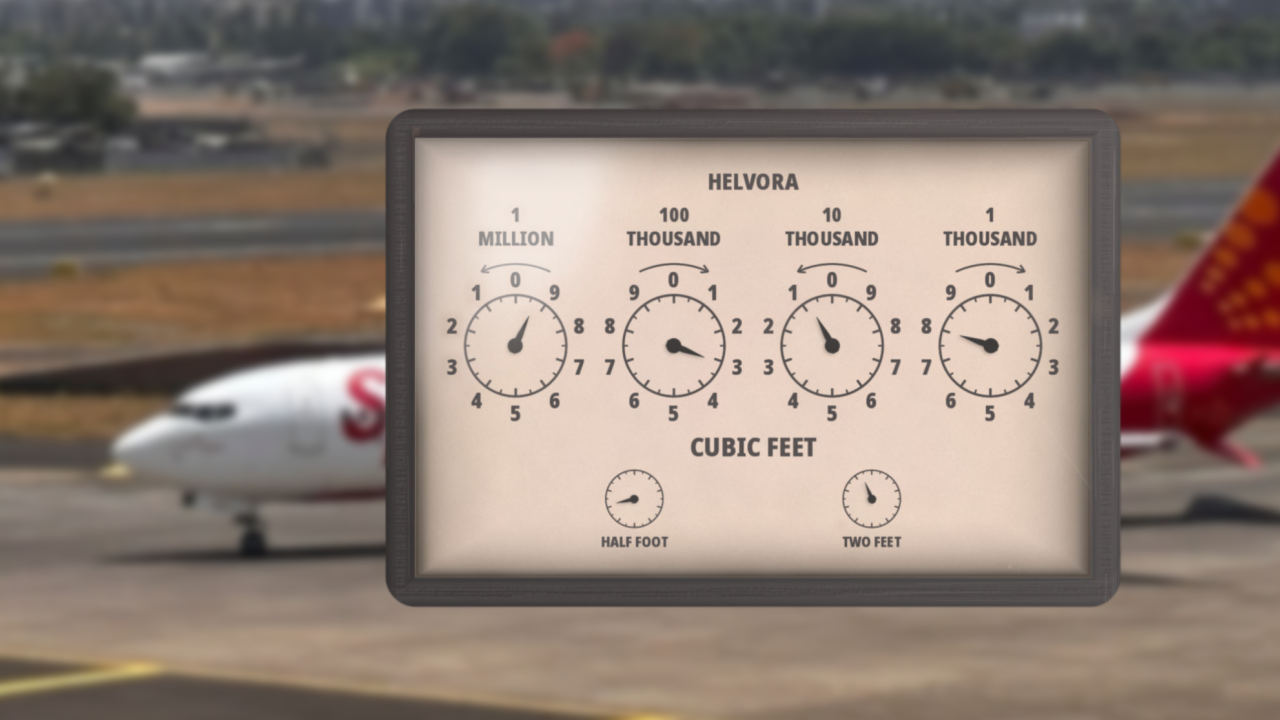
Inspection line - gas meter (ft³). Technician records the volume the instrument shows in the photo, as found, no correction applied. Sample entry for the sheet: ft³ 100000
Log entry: ft³ 930800
